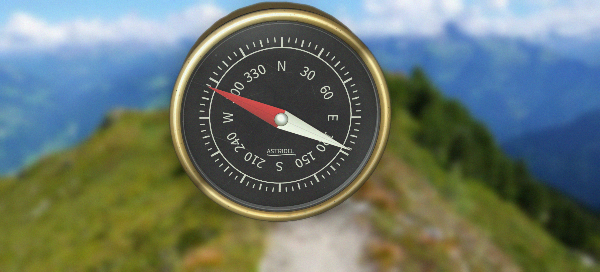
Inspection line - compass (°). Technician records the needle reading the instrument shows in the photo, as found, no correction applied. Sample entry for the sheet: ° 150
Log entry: ° 295
